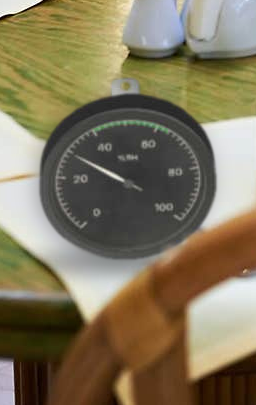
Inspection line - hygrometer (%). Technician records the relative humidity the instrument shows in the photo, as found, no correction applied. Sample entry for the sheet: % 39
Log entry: % 30
